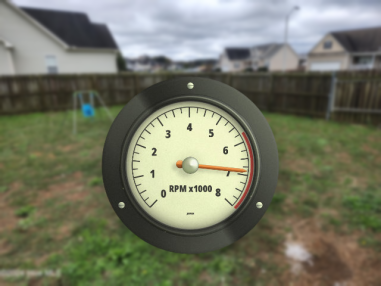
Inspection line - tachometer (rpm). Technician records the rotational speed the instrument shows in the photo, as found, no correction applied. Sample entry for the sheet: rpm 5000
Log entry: rpm 6875
